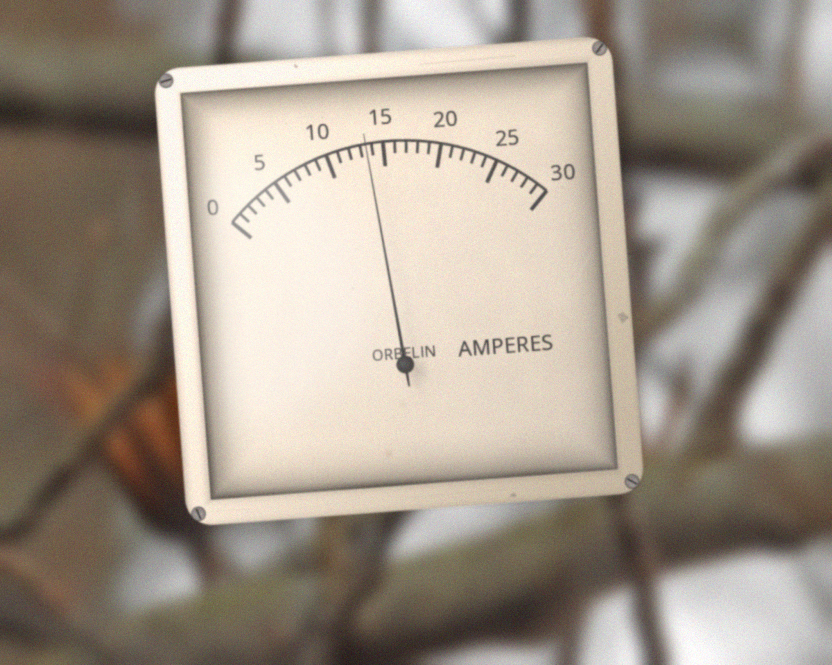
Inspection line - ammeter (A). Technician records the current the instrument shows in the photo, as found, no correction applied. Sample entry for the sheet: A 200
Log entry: A 13.5
